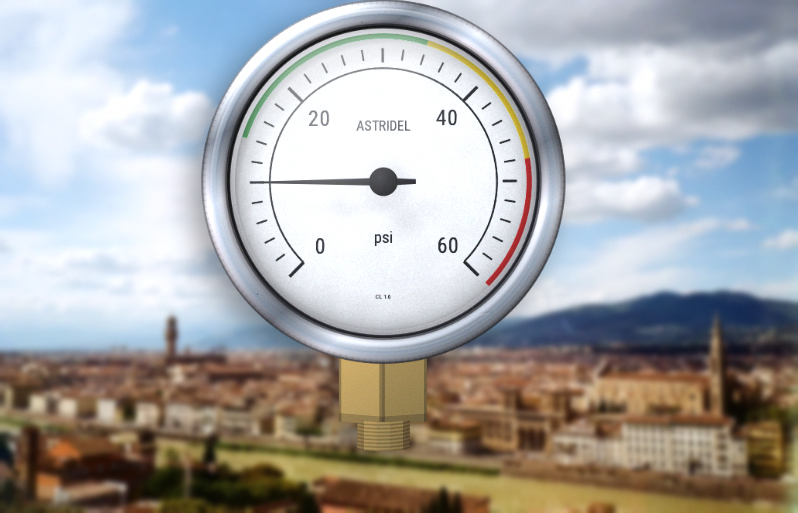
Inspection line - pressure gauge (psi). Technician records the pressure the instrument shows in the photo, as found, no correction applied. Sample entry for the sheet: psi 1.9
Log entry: psi 10
